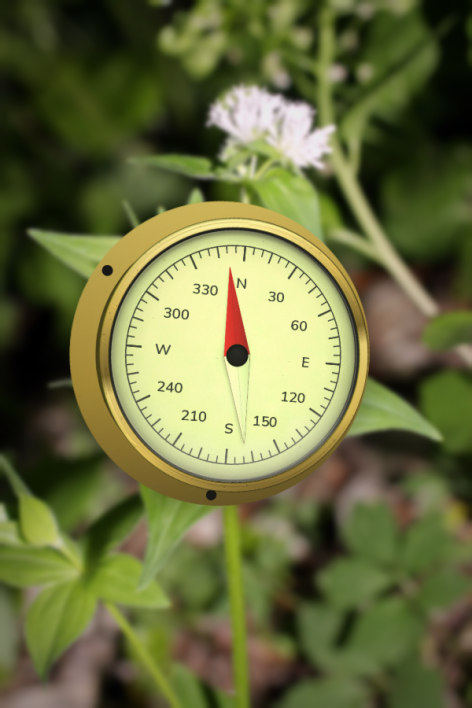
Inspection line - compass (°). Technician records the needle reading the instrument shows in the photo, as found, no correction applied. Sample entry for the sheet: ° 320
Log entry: ° 350
